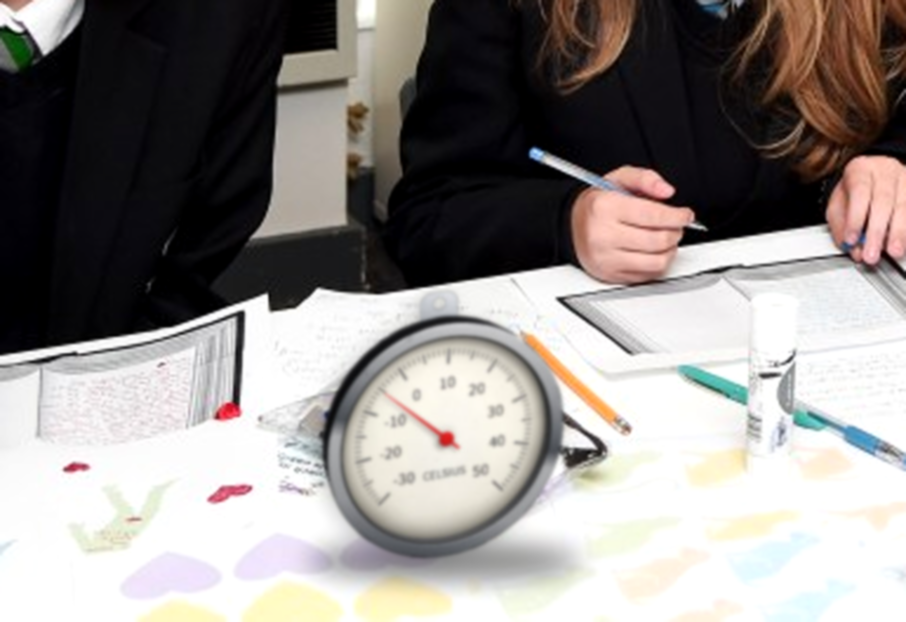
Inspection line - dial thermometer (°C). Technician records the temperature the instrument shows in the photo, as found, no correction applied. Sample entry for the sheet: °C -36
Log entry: °C -5
